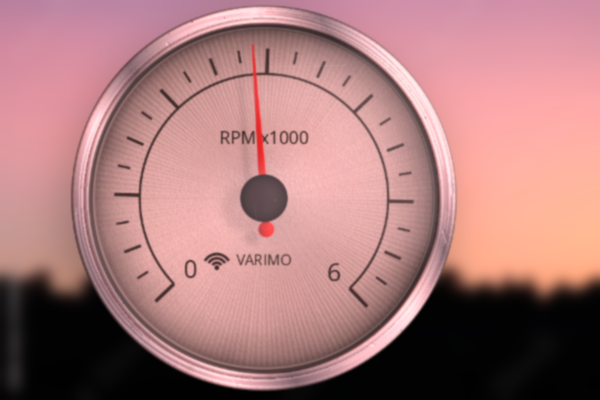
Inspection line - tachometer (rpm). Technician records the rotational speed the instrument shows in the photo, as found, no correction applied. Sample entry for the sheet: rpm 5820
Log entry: rpm 2875
